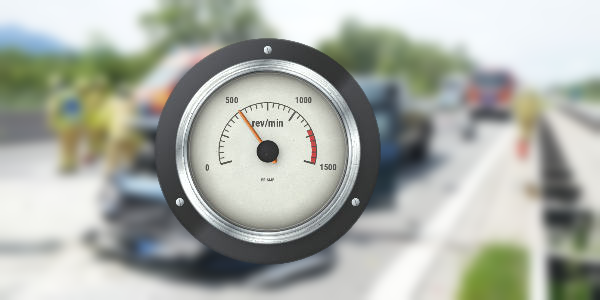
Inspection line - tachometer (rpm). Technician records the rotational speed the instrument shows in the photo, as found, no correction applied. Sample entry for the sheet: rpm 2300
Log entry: rpm 500
